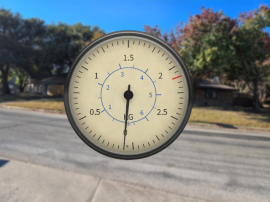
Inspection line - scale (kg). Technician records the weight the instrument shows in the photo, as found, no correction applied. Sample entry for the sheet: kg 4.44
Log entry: kg 0
